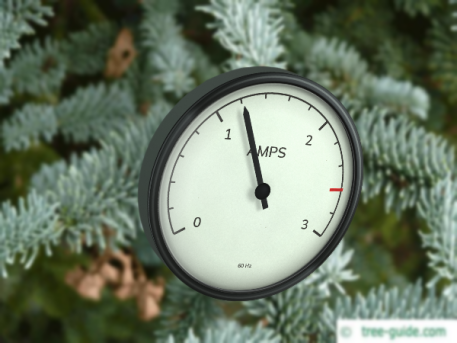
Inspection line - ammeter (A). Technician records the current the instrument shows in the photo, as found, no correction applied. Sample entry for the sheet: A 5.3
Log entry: A 1.2
